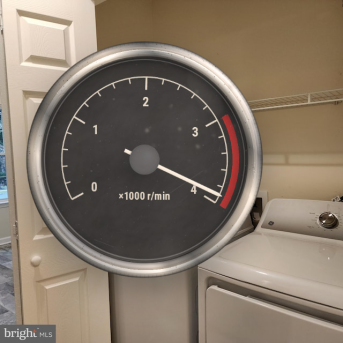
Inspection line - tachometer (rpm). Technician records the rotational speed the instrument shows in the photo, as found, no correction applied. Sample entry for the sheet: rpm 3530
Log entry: rpm 3900
